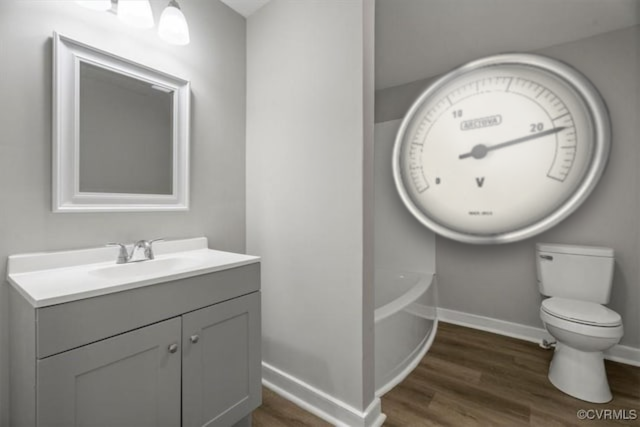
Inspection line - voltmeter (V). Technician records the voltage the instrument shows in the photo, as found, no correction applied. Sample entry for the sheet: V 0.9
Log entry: V 21
